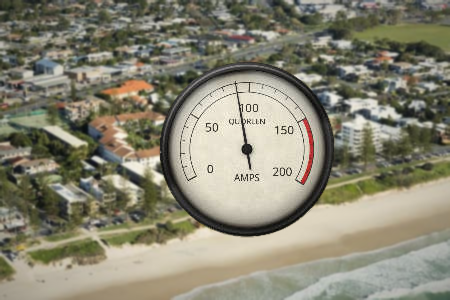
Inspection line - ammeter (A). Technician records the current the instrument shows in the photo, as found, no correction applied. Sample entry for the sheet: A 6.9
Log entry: A 90
